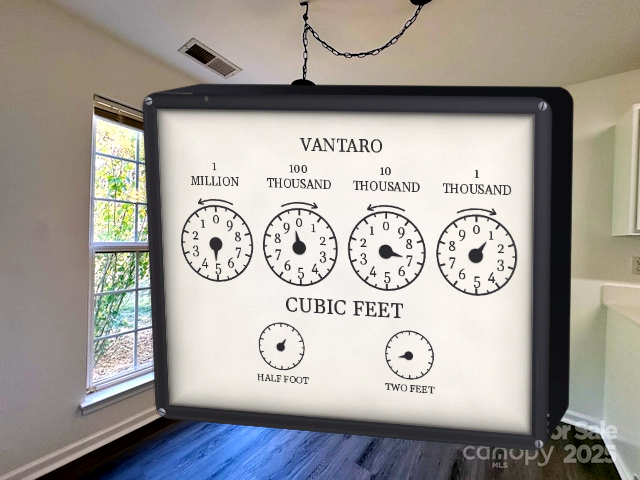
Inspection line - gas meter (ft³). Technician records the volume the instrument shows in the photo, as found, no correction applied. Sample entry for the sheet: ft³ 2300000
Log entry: ft³ 497100
